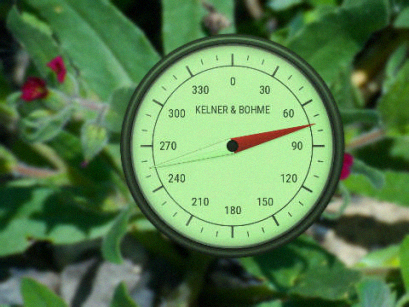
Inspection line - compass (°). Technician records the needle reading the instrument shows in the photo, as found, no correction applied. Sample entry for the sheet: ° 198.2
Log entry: ° 75
